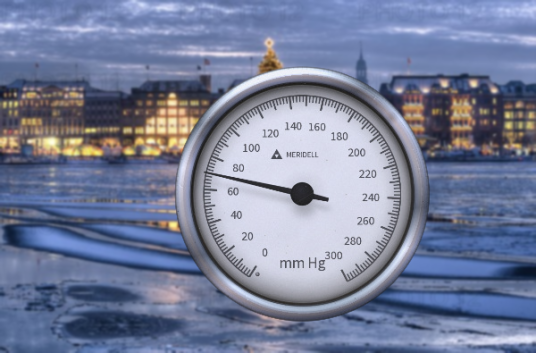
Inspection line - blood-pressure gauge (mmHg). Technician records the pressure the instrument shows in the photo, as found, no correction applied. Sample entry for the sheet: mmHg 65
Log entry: mmHg 70
